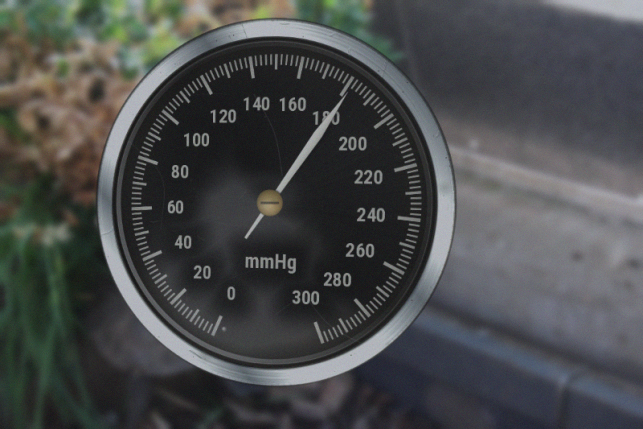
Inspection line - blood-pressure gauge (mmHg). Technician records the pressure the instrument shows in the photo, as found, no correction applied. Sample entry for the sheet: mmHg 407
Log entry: mmHg 182
